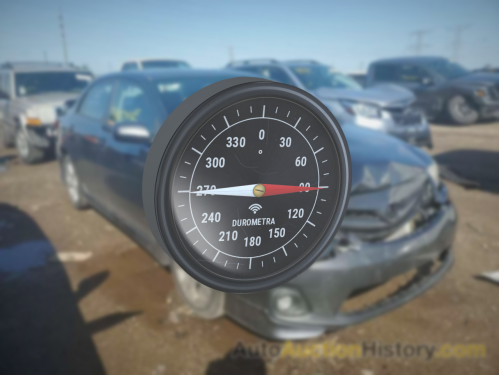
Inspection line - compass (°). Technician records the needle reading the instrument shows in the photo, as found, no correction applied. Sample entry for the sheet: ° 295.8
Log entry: ° 90
